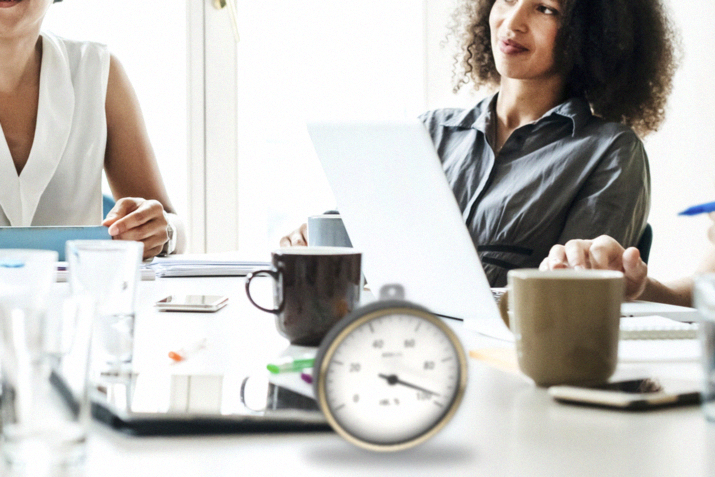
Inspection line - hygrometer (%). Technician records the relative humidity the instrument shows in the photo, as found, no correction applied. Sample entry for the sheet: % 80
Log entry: % 96
